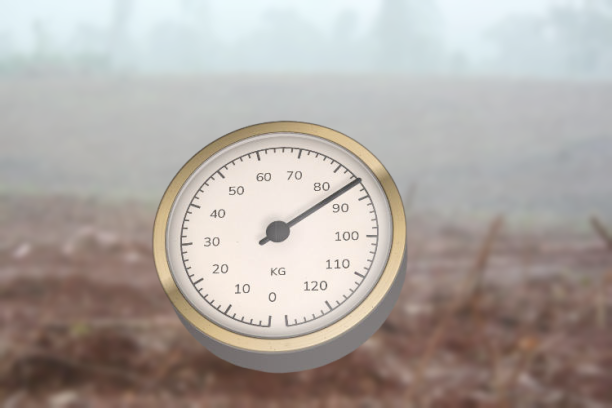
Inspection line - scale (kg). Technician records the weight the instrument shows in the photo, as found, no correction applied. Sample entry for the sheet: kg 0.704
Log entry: kg 86
